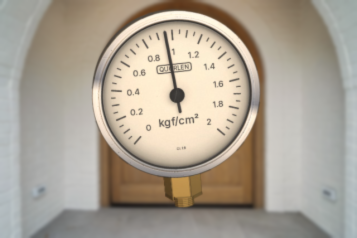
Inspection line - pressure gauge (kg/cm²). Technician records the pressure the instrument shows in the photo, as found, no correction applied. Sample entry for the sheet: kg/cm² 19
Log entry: kg/cm² 0.95
